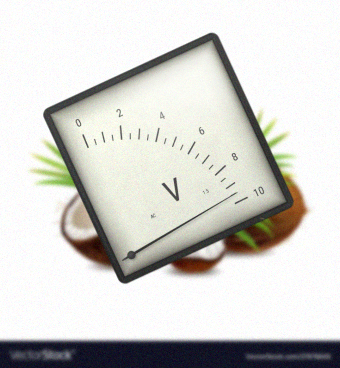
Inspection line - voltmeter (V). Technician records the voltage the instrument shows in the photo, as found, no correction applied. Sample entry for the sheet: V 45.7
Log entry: V 9.5
